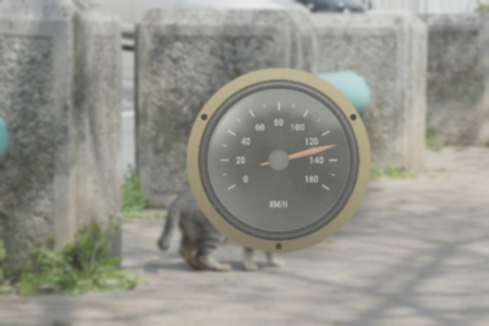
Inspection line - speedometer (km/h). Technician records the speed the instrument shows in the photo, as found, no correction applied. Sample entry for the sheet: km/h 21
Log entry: km/h 130
